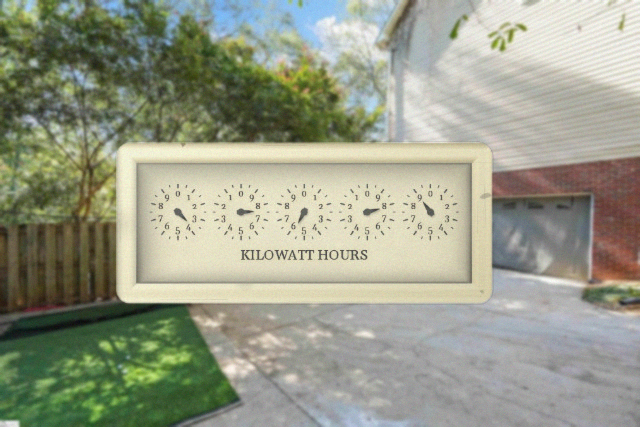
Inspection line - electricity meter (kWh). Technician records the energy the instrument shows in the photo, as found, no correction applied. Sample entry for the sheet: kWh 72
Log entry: kWh 37579
